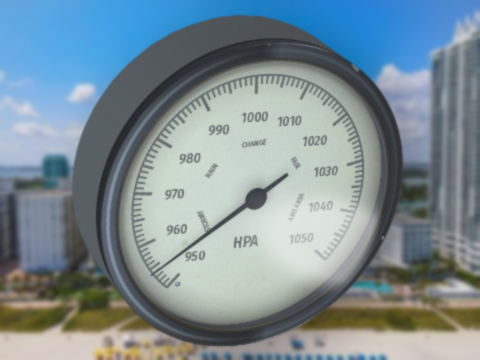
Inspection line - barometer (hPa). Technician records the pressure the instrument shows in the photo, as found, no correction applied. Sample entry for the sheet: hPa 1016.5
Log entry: hPa 955
